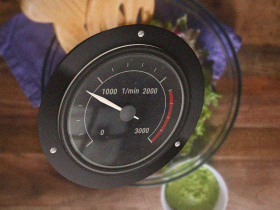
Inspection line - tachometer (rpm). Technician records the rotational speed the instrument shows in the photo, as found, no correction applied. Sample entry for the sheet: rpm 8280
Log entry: rpm 800
